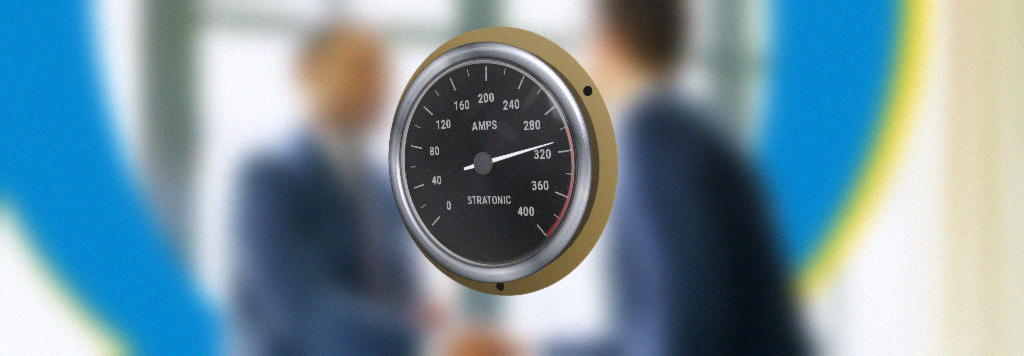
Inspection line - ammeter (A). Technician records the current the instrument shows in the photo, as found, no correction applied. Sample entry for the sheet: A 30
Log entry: A 310
